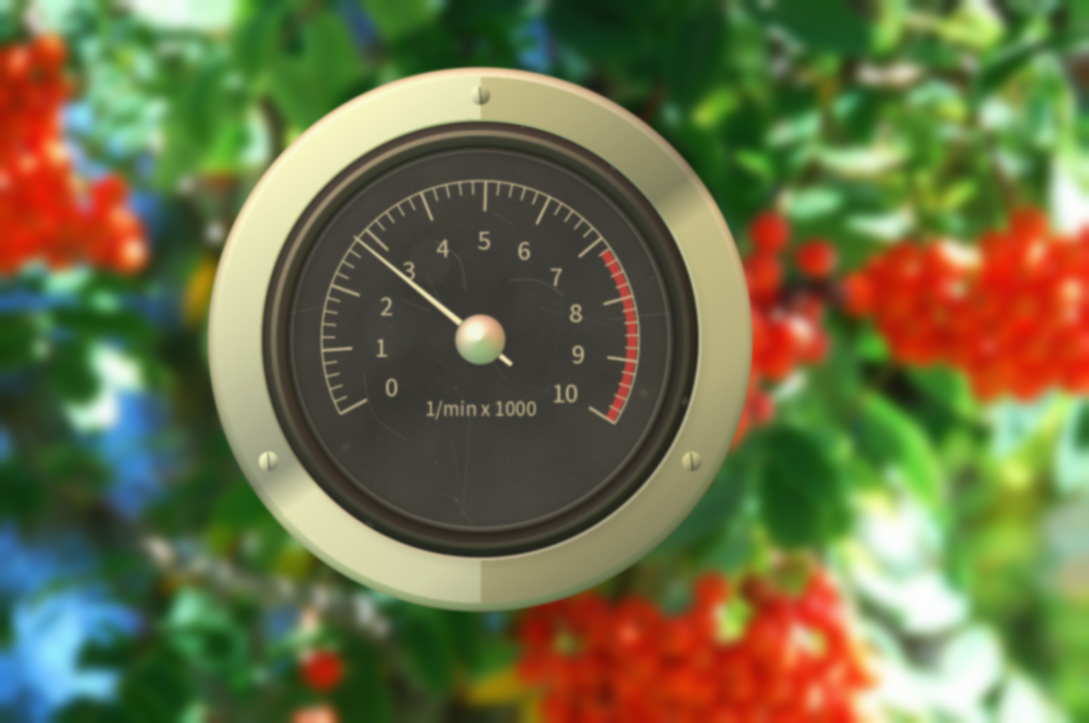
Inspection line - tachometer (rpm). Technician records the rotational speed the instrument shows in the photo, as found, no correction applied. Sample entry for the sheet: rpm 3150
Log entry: rpm 2800
